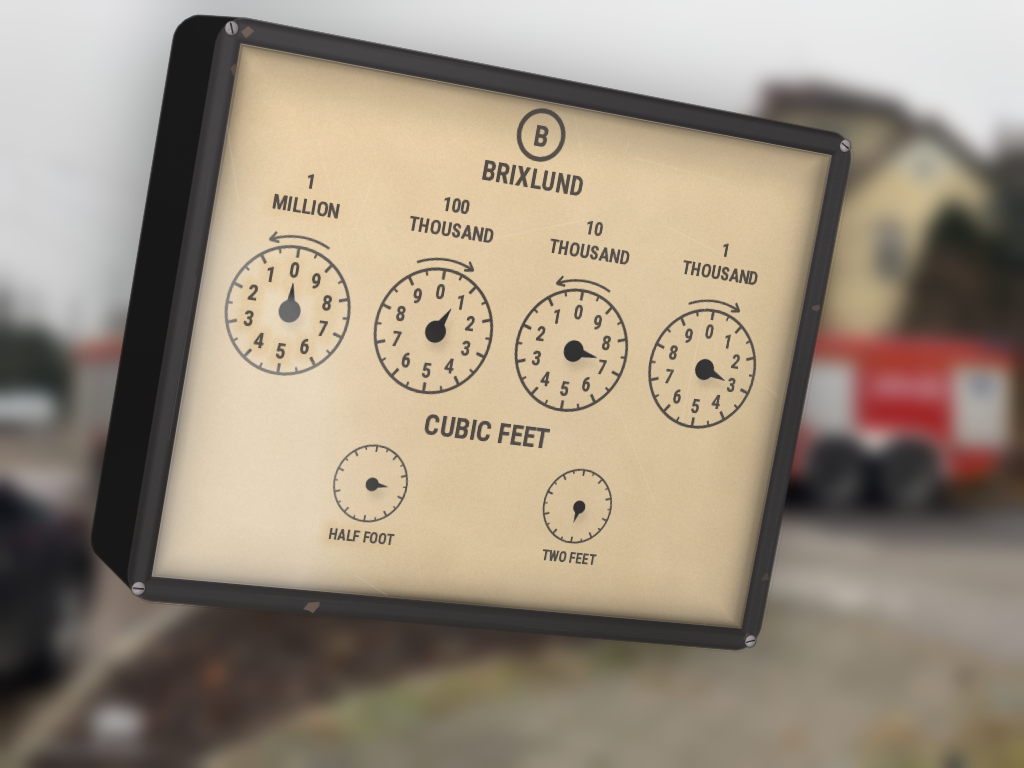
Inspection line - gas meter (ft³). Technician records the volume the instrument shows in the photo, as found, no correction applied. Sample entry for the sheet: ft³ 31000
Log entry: ft³ 7300
